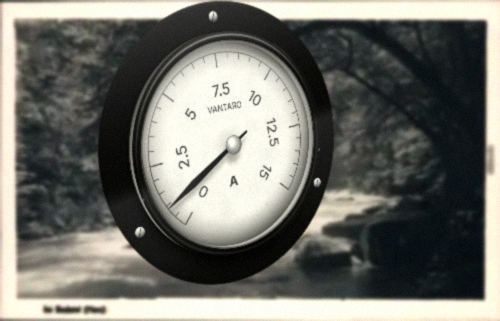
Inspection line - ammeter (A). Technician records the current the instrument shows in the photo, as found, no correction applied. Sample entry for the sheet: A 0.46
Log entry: A 1
